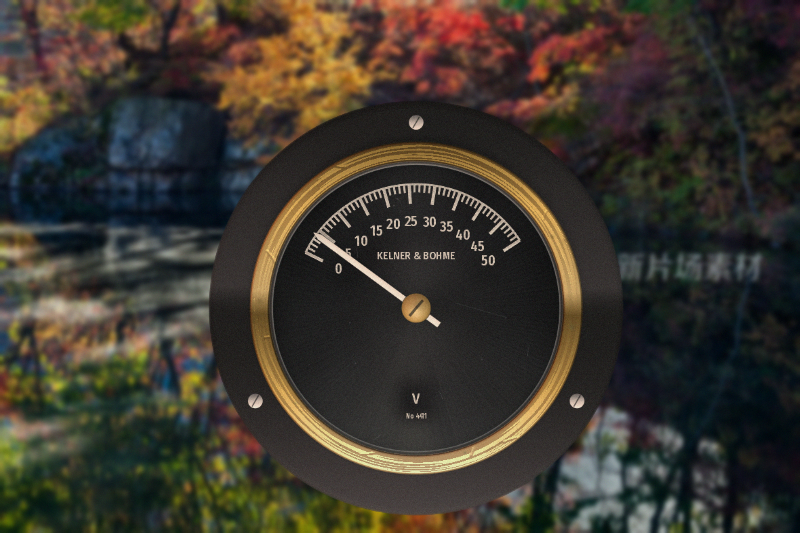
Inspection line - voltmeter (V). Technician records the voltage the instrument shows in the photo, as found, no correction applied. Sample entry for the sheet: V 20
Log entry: V 4
